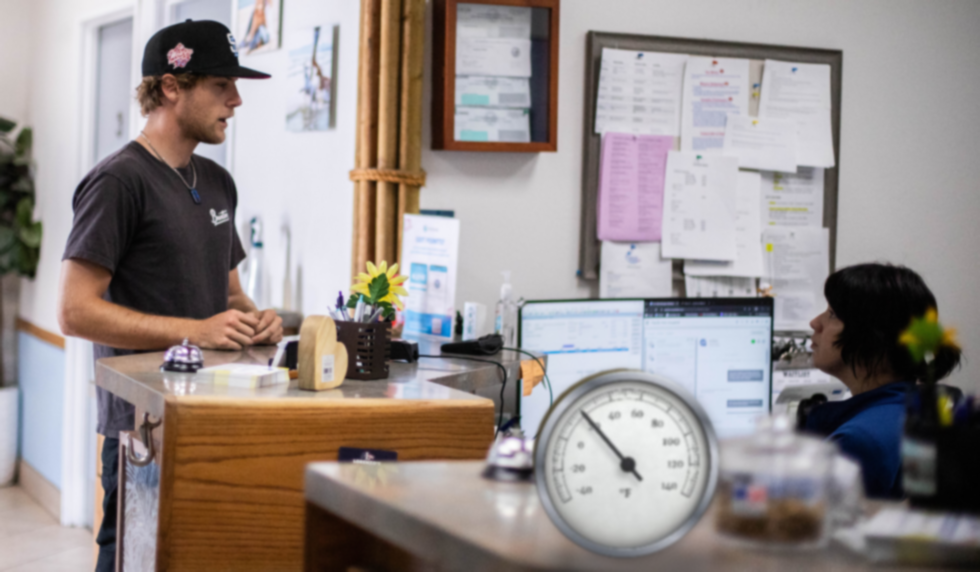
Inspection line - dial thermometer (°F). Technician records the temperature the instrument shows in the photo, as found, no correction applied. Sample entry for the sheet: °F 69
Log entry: °F 20
